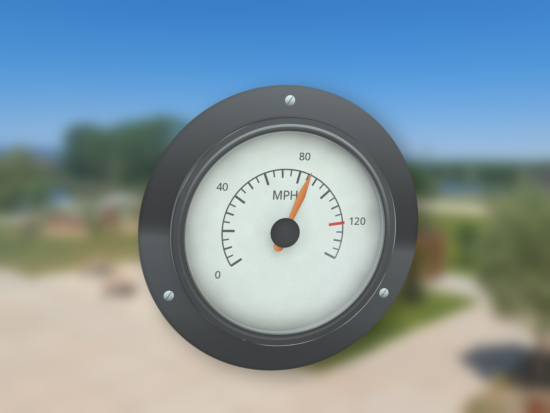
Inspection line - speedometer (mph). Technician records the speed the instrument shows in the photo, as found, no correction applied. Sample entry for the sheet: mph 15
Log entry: mph 85
